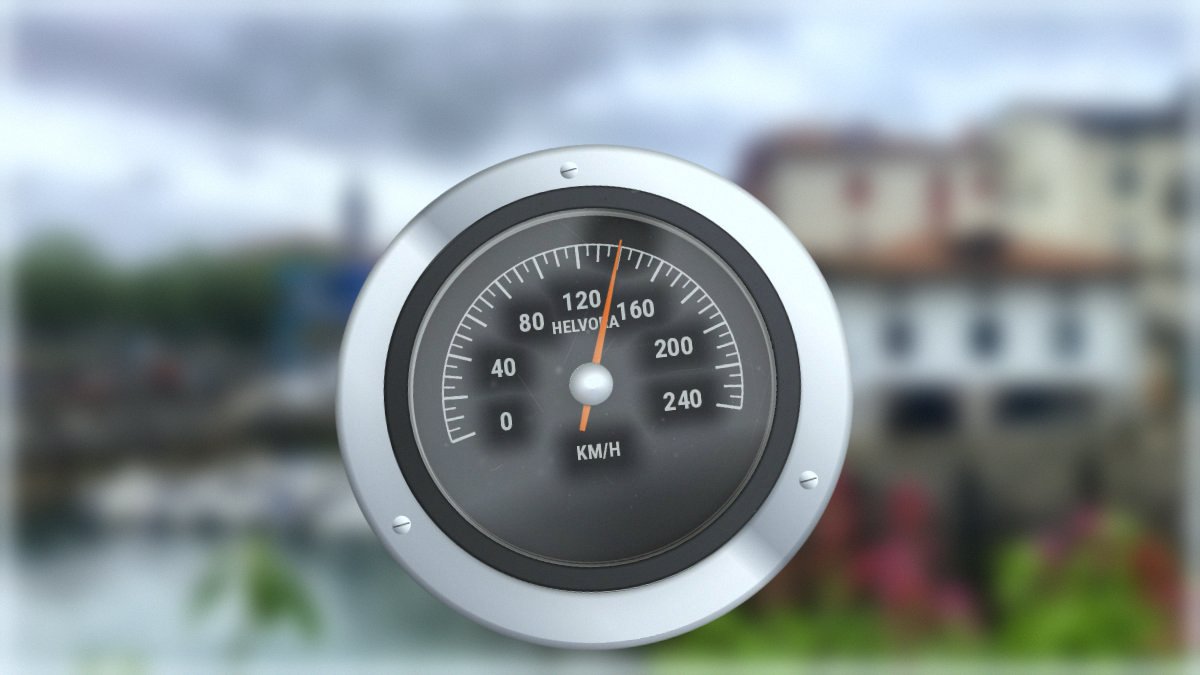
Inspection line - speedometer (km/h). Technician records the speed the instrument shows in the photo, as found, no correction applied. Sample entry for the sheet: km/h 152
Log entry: km/h 140
